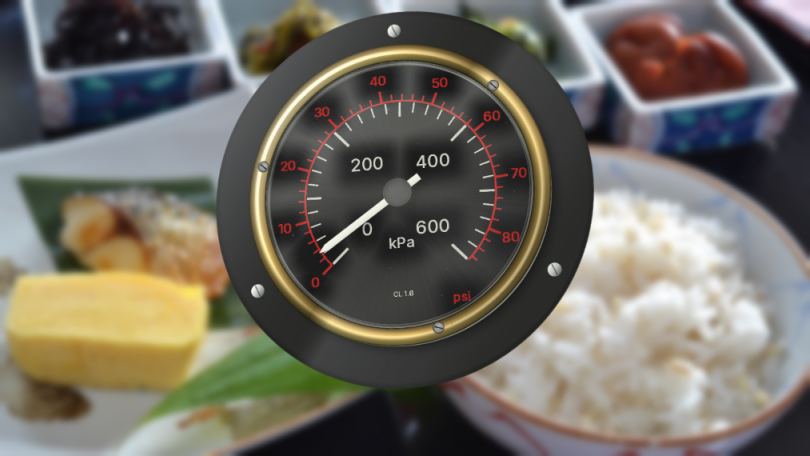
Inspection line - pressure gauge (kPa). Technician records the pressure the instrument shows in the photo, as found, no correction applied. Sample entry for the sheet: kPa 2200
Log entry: kPa 20
